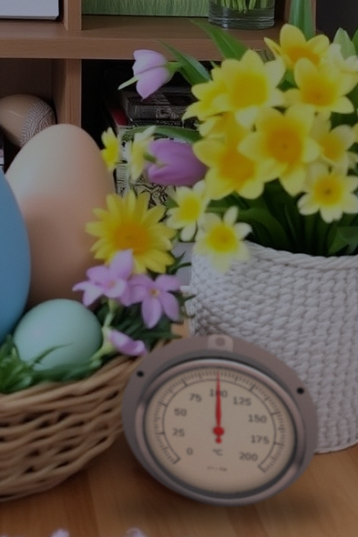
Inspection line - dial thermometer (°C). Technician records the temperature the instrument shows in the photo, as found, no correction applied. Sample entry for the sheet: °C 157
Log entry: °C 100
